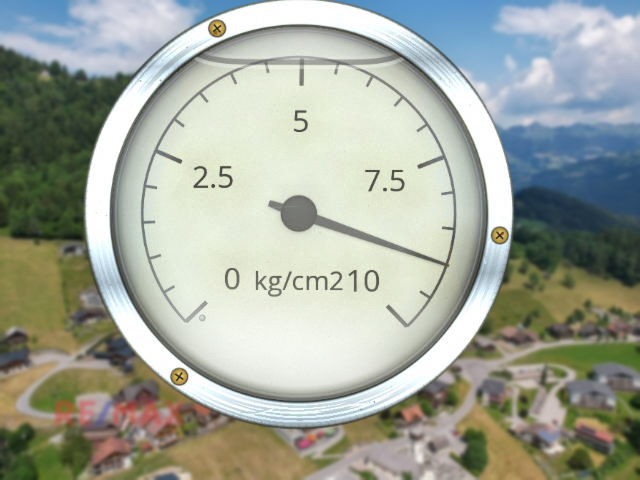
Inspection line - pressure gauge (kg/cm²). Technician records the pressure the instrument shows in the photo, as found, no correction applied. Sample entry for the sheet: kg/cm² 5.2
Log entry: kg/cm² 9
